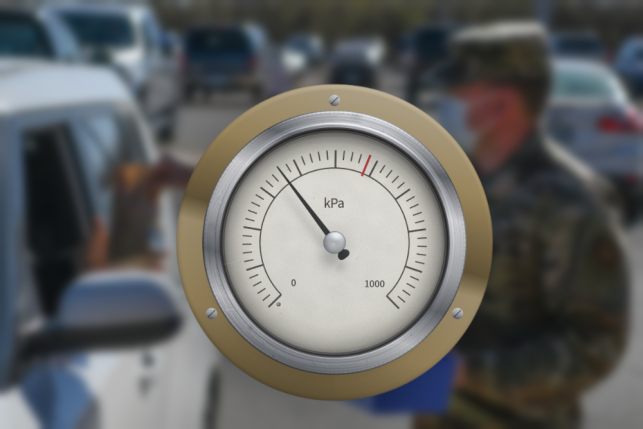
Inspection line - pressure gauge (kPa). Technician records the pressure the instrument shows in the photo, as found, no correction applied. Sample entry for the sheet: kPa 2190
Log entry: kPa 360
